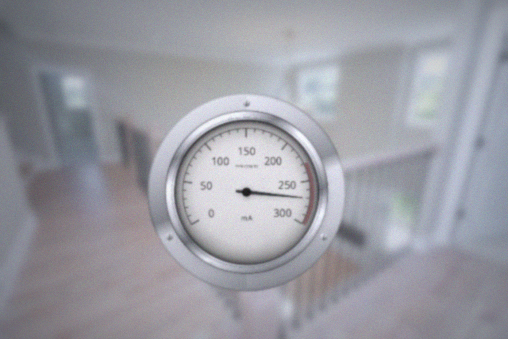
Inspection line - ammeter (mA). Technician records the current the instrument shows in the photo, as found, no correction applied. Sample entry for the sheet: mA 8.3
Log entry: mA 270
